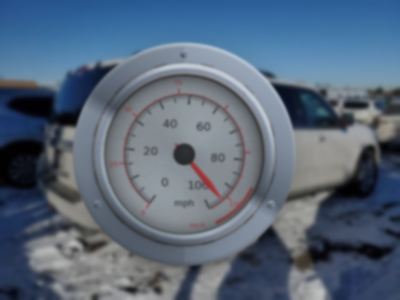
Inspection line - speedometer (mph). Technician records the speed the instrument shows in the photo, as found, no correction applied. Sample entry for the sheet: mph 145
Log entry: mph 95
